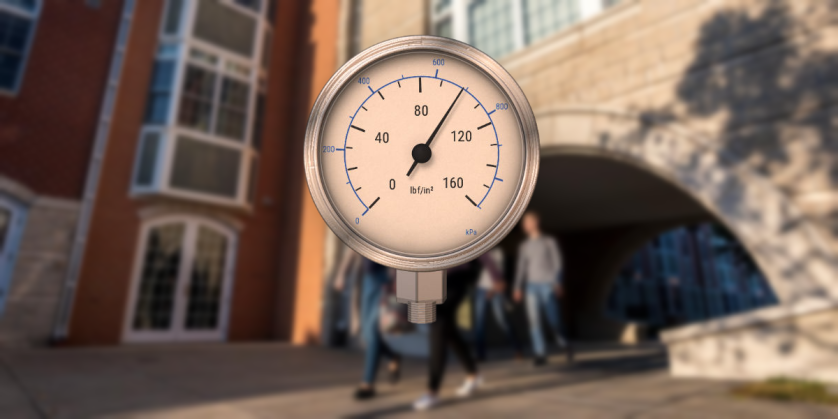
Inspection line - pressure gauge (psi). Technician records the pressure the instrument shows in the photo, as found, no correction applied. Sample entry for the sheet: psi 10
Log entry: psi 100
